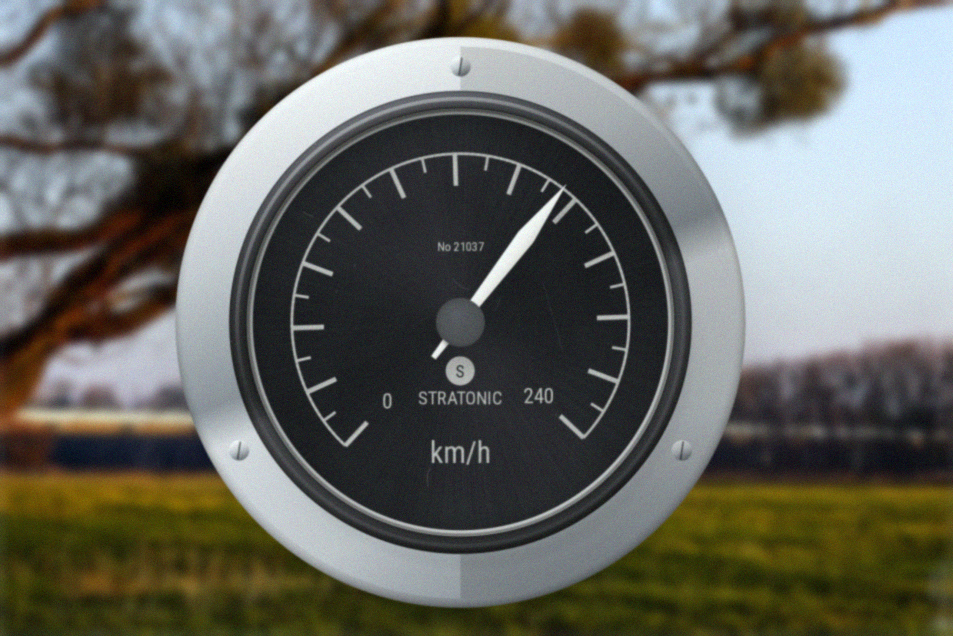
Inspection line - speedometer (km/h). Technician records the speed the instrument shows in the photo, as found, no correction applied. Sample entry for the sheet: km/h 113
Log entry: km/h 155
